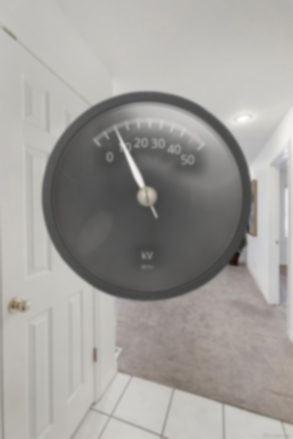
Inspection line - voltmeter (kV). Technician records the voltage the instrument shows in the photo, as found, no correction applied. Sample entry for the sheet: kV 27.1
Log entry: kV 10
